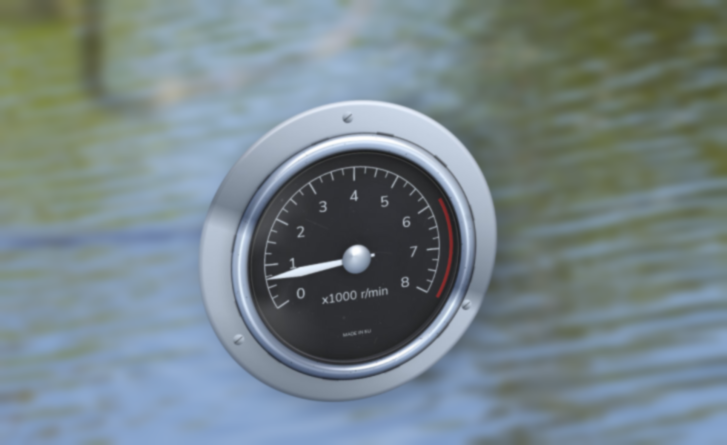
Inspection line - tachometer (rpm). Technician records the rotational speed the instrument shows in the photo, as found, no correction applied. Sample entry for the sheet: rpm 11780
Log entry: rpm 750
